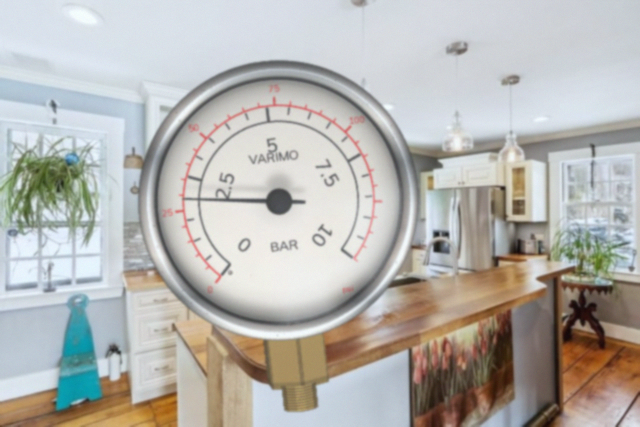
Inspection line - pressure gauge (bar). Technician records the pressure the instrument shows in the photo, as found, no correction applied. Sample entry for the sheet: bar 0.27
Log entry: bar 2
